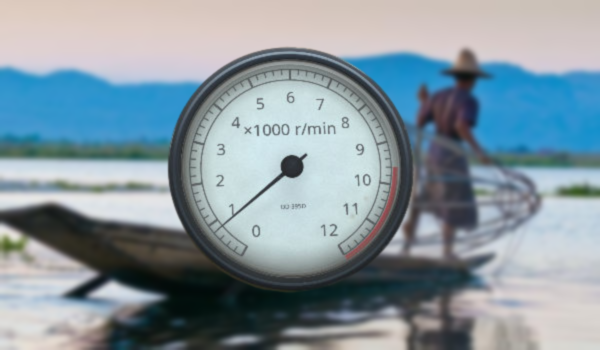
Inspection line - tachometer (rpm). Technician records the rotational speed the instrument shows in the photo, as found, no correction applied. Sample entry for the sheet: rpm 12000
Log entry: rpm 800
